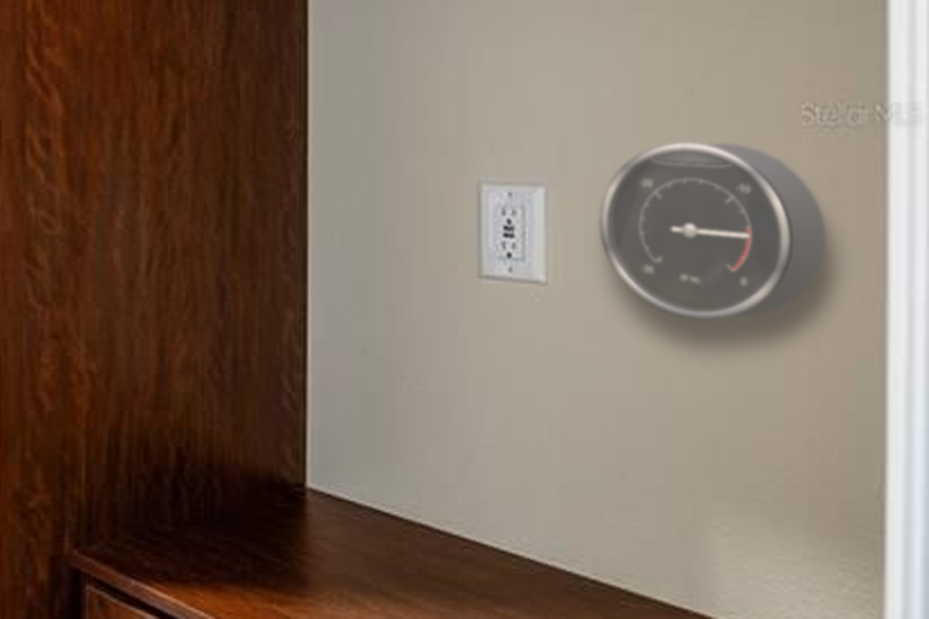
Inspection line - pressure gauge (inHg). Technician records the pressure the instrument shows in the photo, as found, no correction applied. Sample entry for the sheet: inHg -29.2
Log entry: inHg -5
